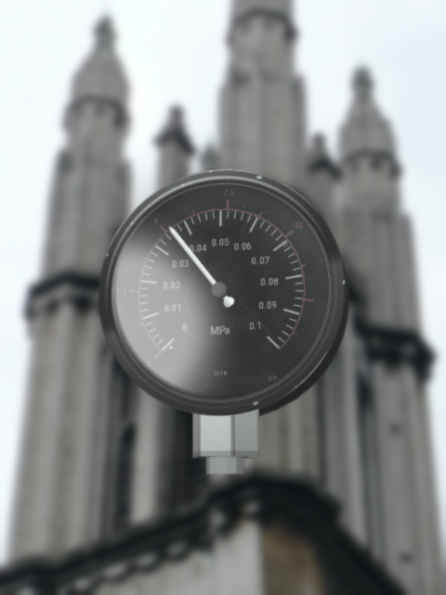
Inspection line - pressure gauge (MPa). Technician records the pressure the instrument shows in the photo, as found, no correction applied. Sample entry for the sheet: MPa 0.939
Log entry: MPa 0.036
